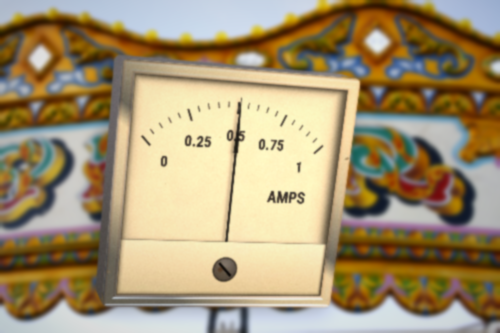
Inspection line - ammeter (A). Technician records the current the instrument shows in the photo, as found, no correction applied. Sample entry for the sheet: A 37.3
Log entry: A 0.5
